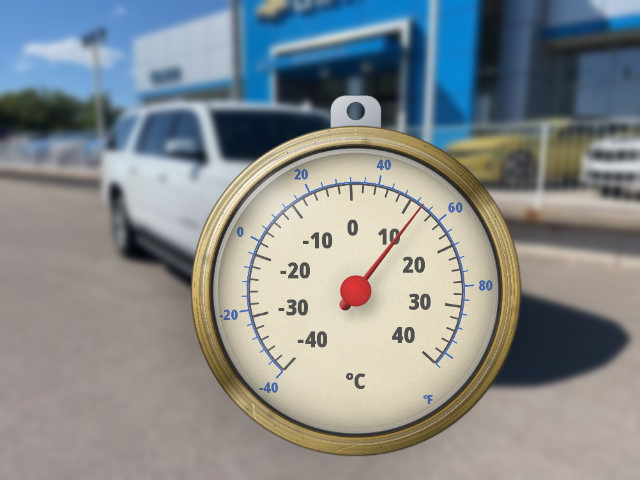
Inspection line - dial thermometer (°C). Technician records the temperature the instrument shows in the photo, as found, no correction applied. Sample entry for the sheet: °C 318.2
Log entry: °C 12
